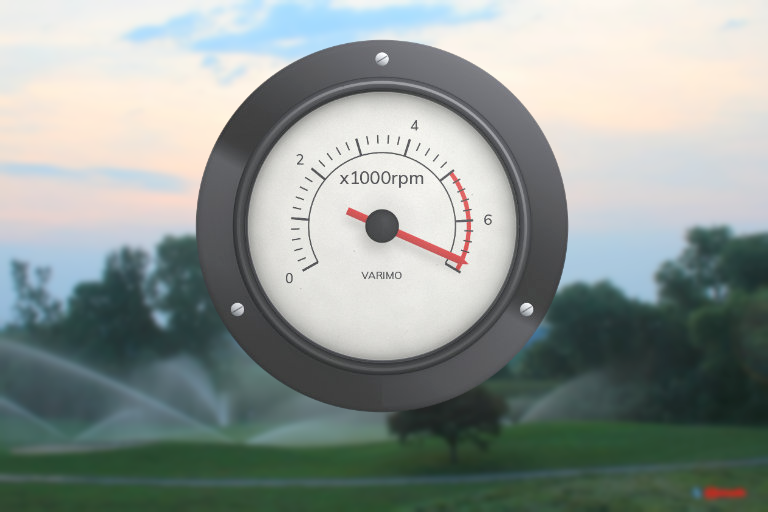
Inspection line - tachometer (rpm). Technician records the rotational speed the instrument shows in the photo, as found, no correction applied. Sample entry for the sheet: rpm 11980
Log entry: rpm 6800
